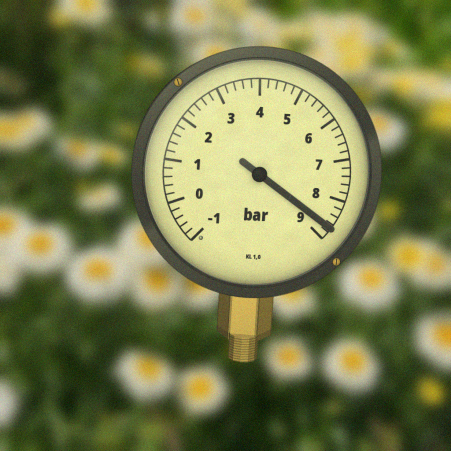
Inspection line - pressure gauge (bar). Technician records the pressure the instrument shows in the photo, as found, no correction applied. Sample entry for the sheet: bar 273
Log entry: bar 8.7
